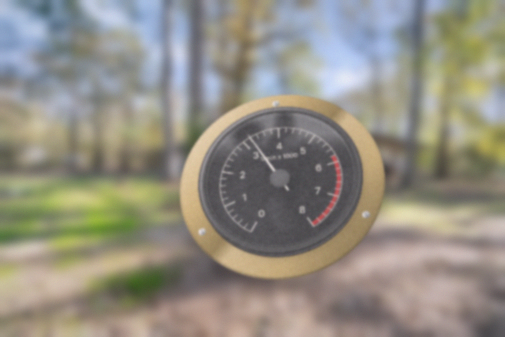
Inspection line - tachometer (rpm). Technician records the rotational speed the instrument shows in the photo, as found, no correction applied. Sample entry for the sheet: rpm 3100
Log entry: rpm 3200
